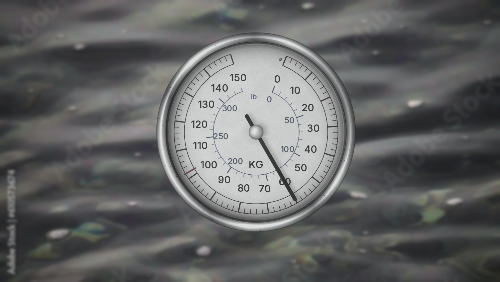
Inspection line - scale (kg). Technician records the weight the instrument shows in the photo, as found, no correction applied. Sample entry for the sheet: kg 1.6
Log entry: kg 60
